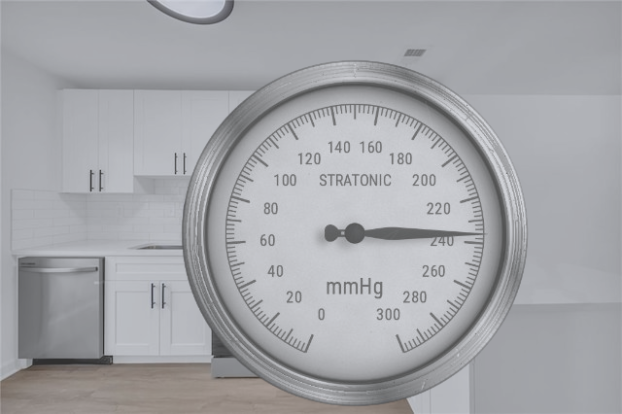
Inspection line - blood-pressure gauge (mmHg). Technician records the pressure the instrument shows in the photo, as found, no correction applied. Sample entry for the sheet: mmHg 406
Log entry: mmHg 236
